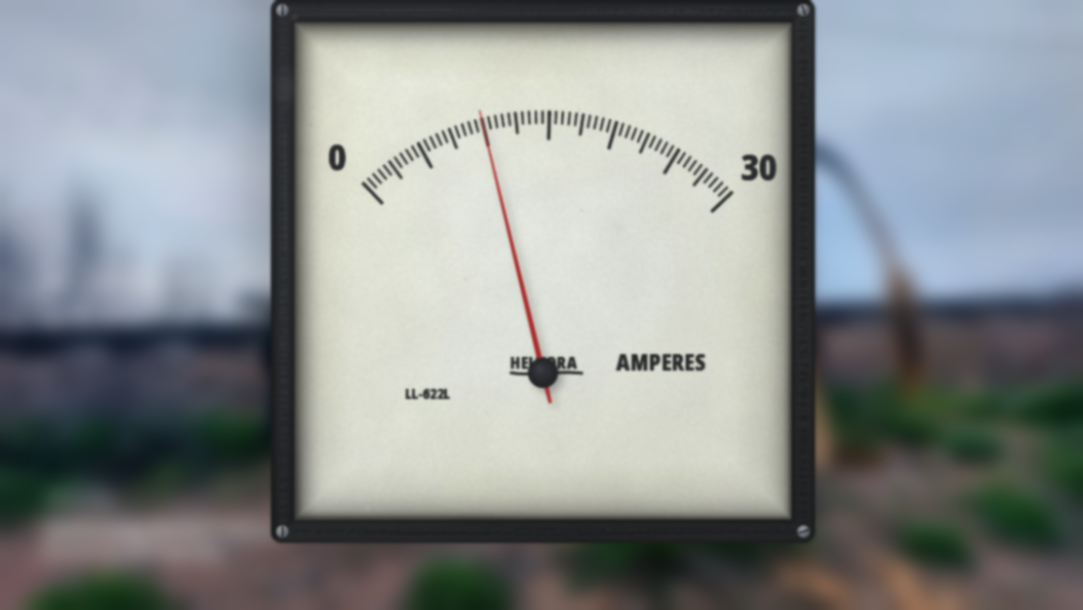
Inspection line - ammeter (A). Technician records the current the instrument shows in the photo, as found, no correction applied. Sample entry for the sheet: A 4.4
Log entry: A 10
